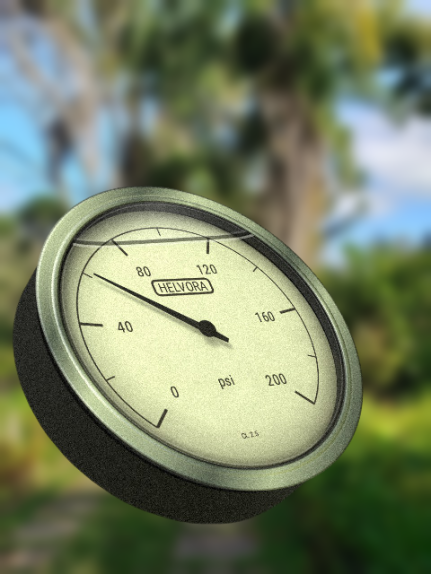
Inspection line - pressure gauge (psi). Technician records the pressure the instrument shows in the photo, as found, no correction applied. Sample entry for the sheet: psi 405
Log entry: psi 60
